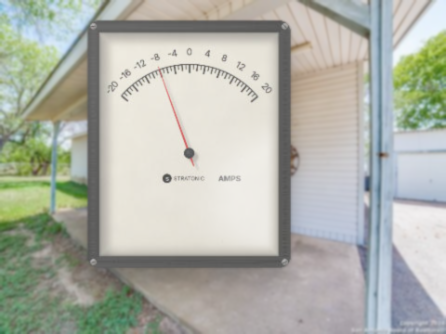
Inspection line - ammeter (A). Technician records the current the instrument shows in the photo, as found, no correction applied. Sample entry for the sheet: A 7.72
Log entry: A -8
